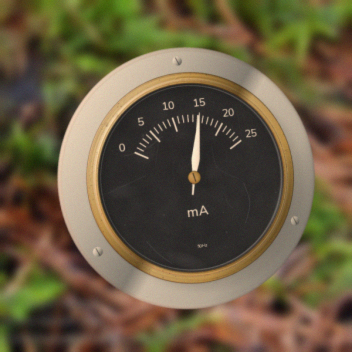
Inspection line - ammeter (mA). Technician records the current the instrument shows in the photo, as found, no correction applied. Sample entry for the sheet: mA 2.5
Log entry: mA 15
